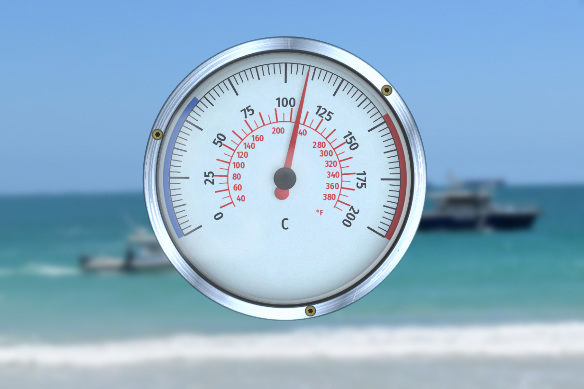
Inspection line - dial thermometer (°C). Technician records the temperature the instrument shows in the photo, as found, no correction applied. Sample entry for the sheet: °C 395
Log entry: °C 110
